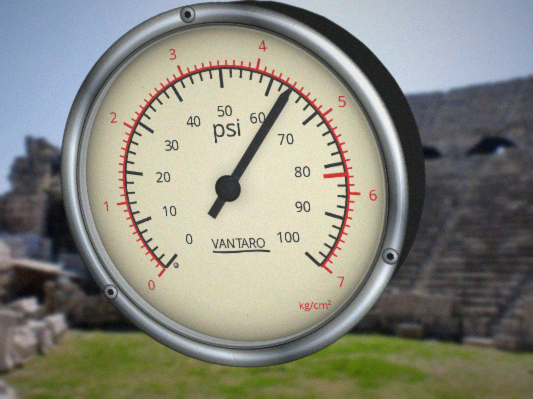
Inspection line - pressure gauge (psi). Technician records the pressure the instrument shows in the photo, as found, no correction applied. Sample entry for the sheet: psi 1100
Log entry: psi 64
